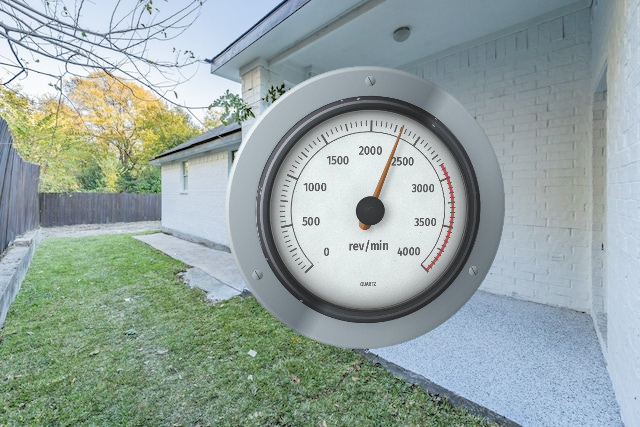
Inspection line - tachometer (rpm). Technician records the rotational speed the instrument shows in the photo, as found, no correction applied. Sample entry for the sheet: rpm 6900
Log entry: rpm 2300
